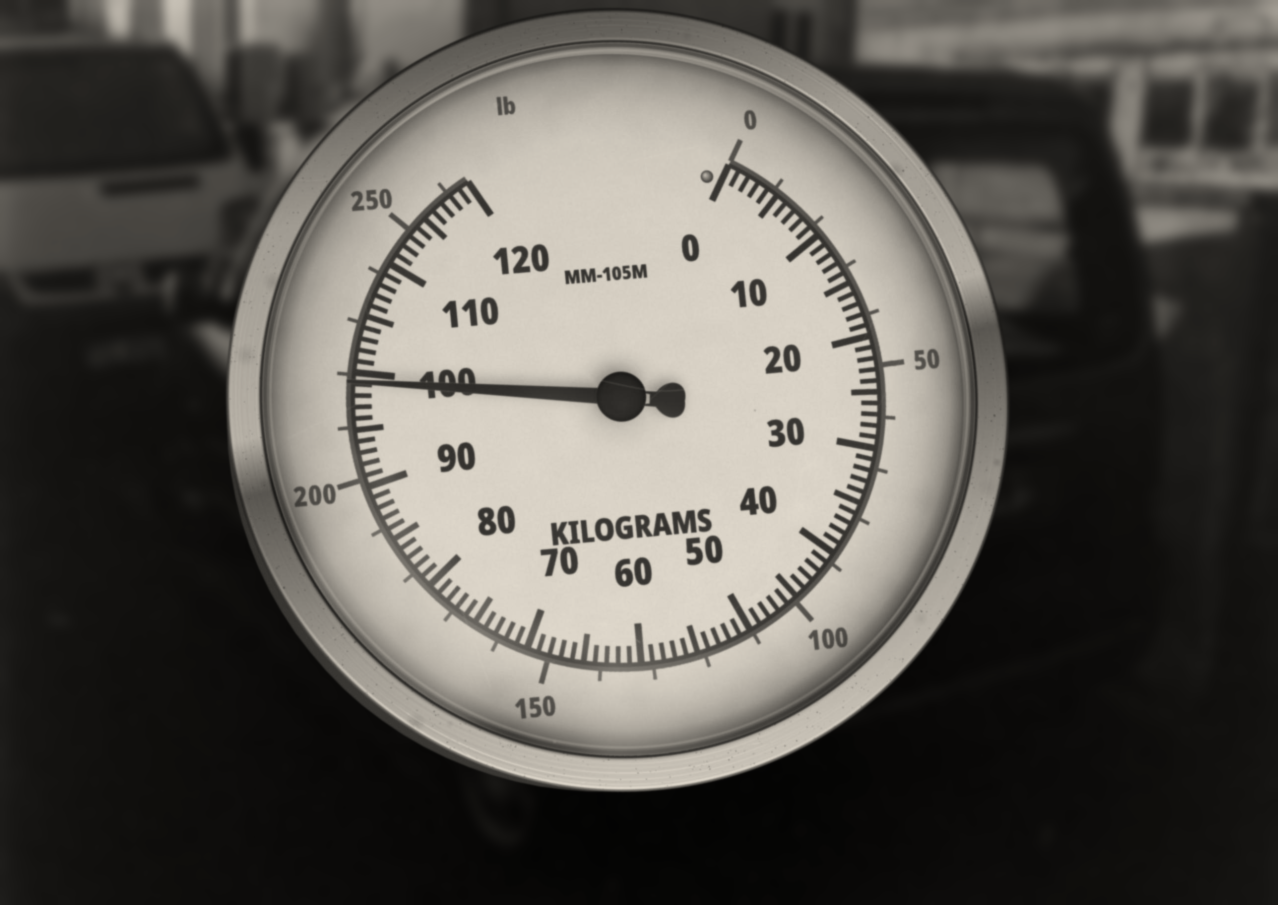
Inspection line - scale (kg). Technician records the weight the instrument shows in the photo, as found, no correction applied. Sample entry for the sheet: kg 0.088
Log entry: kg 99
